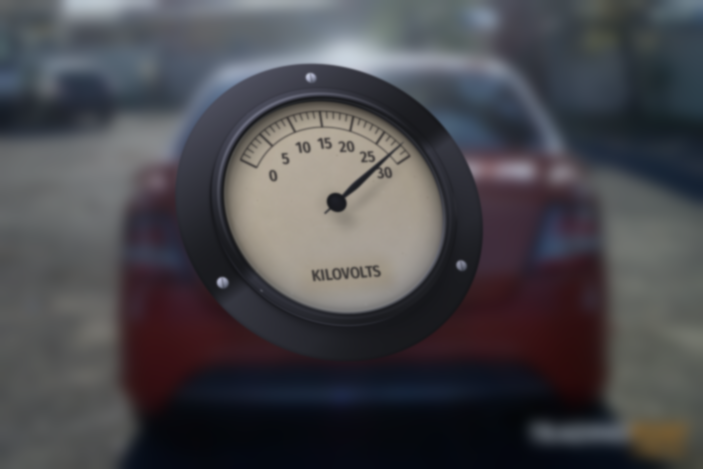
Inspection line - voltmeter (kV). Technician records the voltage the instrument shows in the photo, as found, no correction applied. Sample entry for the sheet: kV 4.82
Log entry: kV 28
